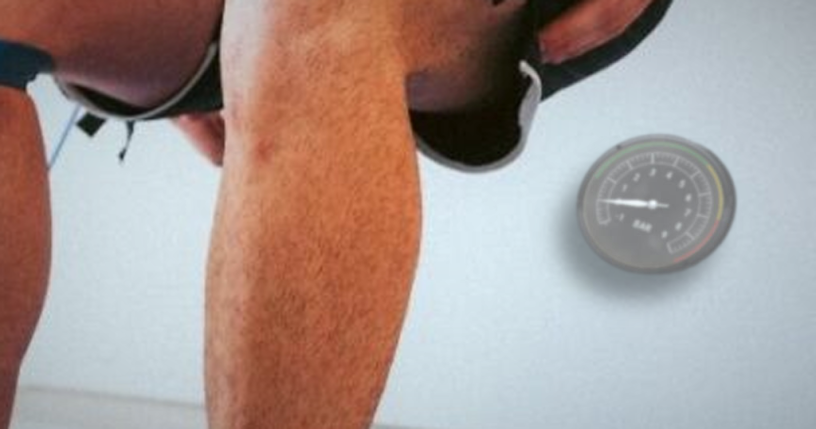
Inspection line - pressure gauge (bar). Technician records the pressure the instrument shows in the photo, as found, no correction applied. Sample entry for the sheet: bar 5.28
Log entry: bar 0
